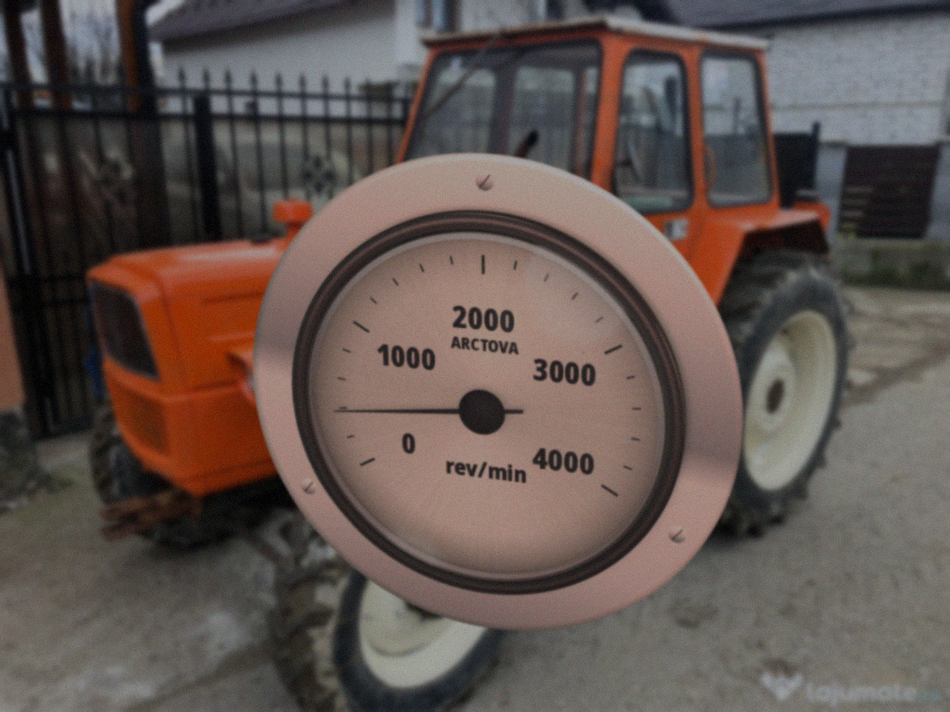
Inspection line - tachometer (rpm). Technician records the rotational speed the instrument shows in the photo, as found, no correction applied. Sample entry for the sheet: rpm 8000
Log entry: rpm 400
